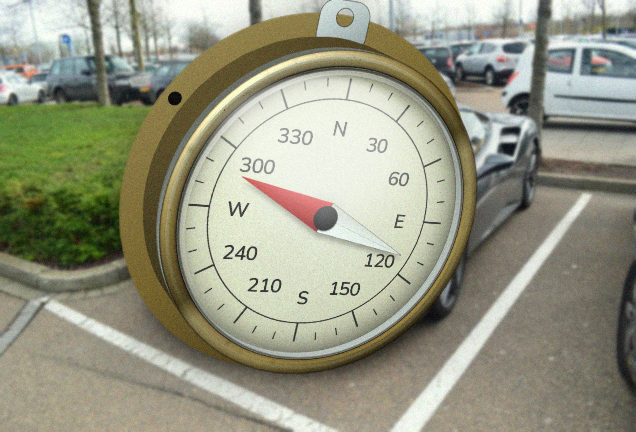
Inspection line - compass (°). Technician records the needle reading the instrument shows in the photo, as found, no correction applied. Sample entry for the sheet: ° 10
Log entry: ° 290
